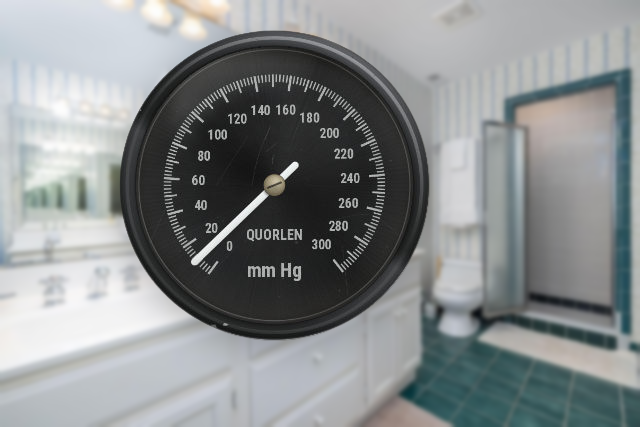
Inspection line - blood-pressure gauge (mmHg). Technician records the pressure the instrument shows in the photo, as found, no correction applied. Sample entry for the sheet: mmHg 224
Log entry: mmHg 10
